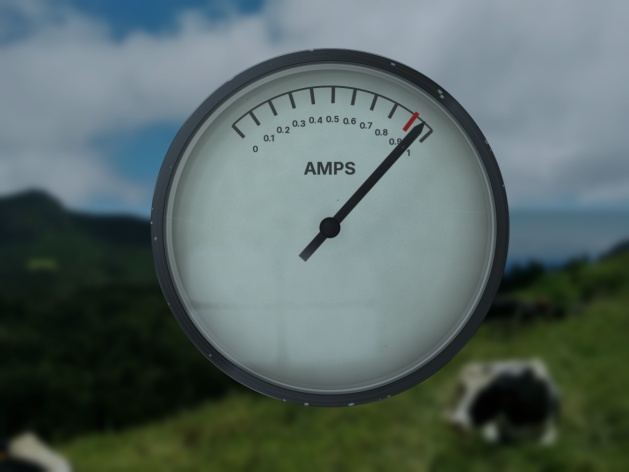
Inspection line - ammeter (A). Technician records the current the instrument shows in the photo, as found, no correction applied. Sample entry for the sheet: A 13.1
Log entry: A 0.95
